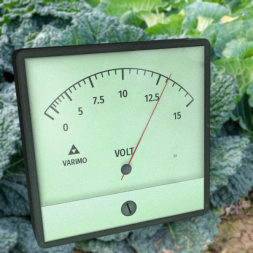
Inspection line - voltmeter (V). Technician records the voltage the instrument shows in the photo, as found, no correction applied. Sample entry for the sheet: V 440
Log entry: V 13
